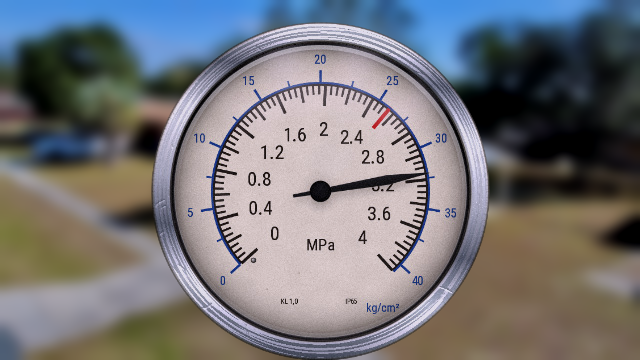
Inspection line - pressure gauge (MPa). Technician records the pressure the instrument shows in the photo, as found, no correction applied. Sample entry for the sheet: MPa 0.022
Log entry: MPa 3.15
